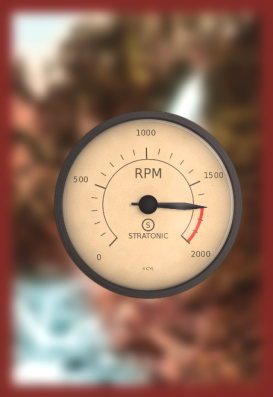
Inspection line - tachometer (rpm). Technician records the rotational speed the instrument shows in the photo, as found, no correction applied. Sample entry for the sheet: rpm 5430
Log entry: rpm 1700
